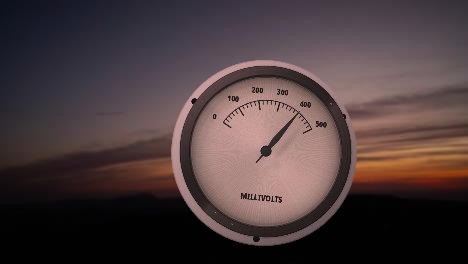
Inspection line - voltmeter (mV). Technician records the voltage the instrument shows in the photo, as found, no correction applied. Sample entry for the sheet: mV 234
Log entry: mV 400
